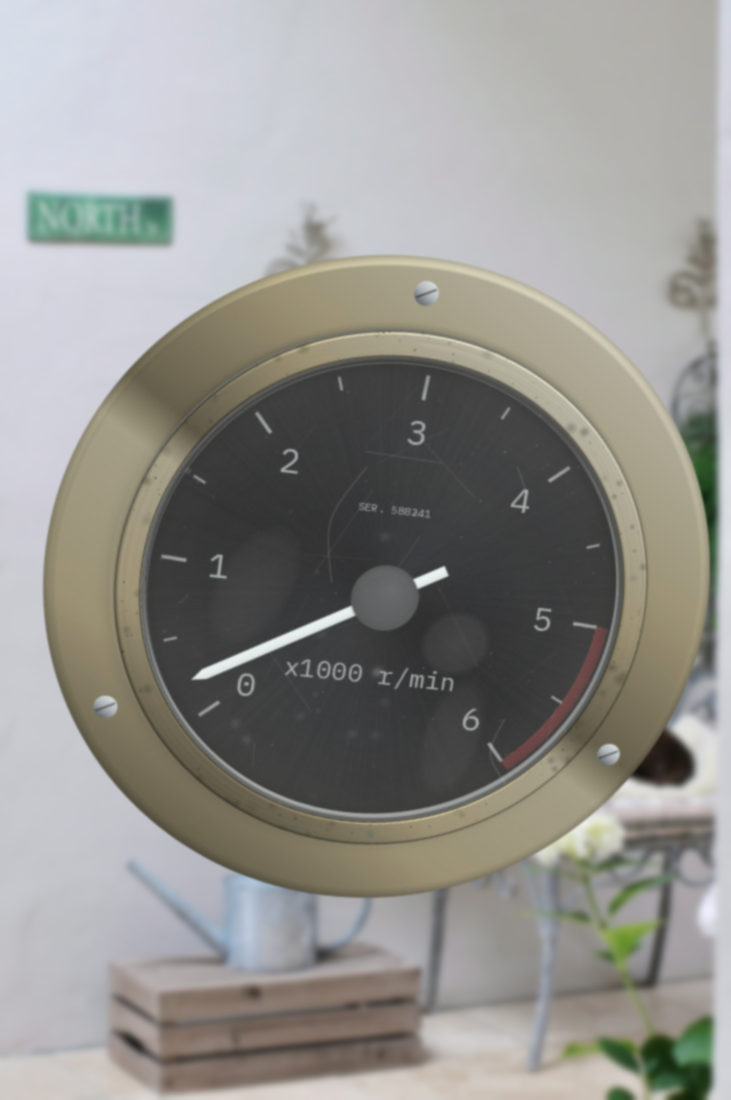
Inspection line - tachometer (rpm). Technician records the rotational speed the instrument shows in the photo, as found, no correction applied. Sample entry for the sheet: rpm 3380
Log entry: rpm 250
